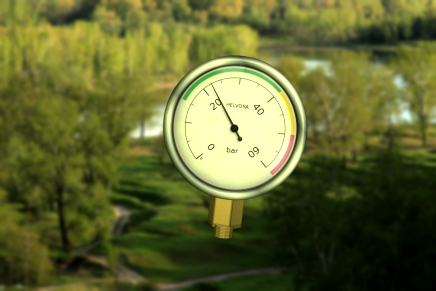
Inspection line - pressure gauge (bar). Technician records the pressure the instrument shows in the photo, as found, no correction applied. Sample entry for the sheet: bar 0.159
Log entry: bar 22.5
